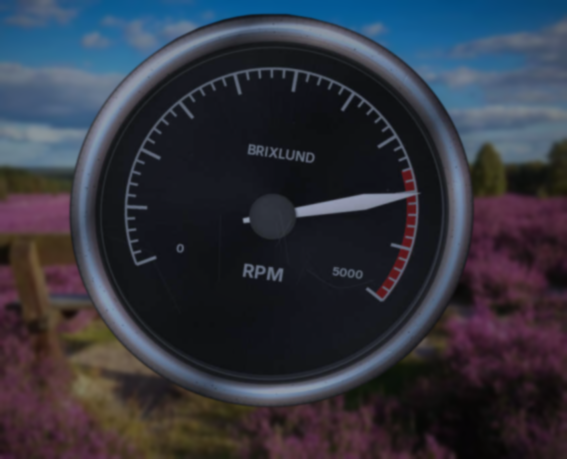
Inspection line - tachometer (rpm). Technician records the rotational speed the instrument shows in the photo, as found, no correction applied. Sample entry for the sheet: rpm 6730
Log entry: rpm 4000
